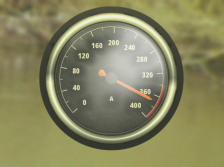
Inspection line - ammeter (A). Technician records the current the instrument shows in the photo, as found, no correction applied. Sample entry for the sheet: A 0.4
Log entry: A 370
